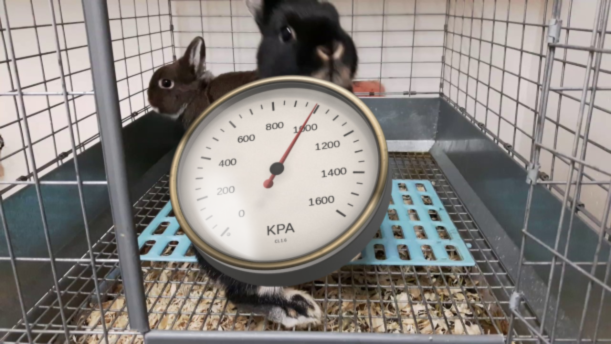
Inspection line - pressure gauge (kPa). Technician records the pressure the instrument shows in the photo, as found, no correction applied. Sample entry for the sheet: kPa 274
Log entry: kPa 1000
